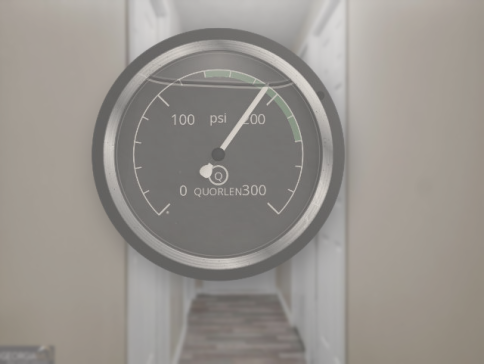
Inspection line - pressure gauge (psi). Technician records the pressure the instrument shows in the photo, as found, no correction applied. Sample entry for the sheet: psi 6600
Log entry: psi 190
